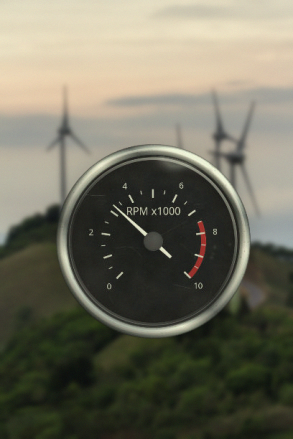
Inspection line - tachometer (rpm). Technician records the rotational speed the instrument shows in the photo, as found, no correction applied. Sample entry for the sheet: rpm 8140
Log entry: rpm 3250
